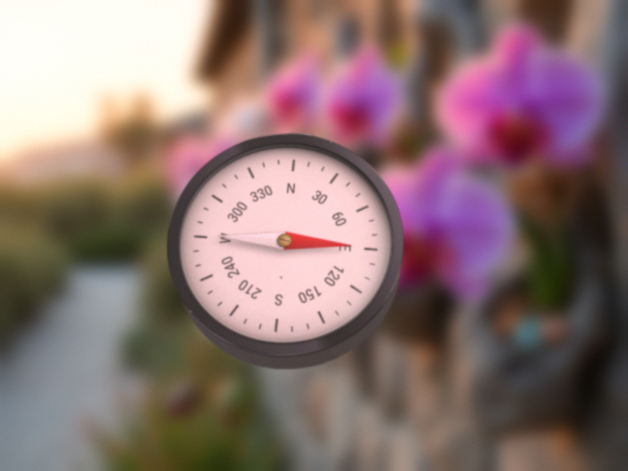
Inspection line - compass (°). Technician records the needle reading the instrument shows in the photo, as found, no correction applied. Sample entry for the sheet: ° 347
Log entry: ° 90
